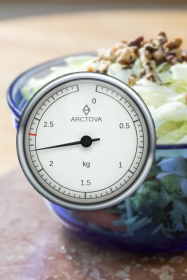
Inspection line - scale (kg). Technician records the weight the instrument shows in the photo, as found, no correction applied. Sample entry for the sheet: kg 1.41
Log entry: kg 2.2
